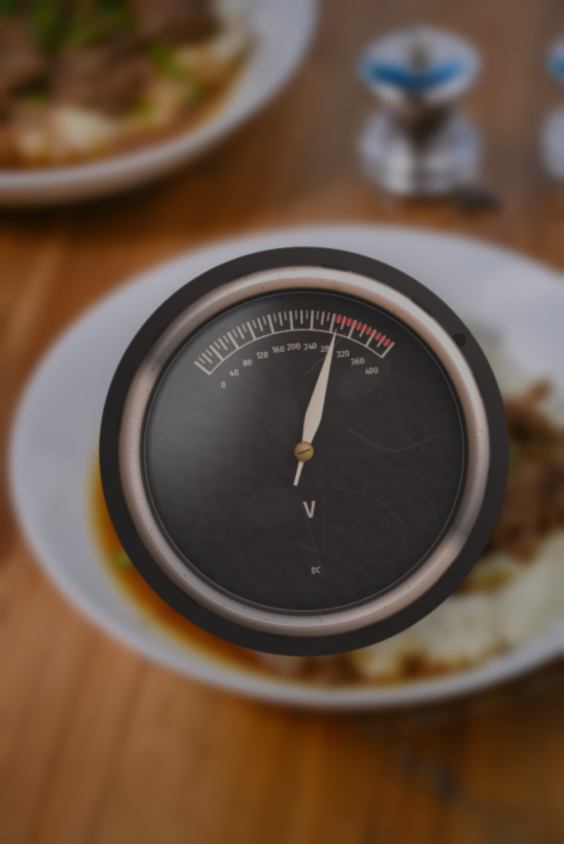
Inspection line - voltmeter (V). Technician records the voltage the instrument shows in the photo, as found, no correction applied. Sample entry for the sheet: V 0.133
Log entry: V 290
